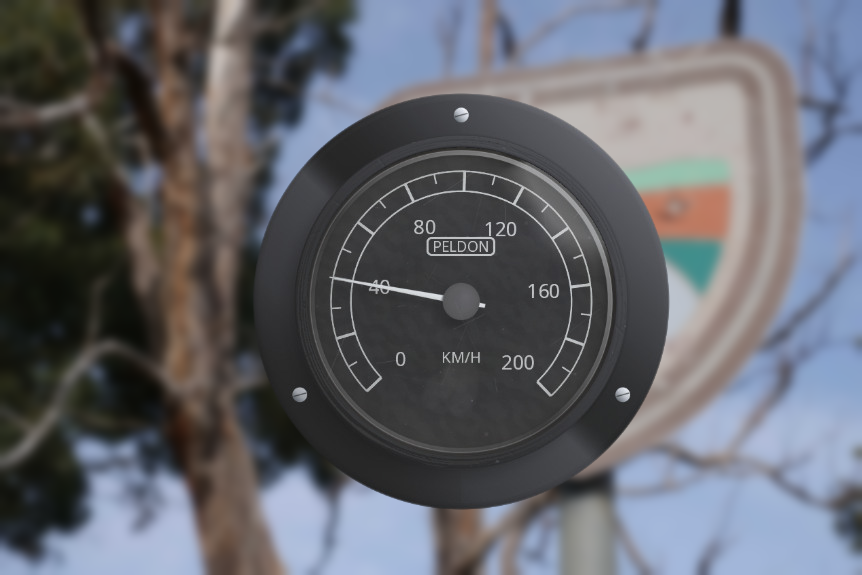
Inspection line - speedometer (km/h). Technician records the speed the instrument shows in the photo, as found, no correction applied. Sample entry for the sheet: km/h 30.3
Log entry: km/h 40
